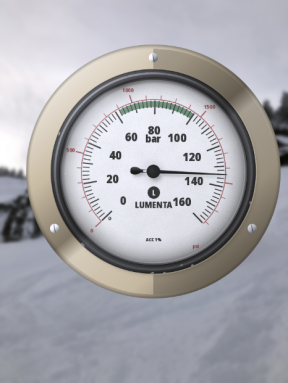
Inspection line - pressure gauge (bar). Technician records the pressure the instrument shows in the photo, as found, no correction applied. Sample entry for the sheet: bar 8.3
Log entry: bar 134
